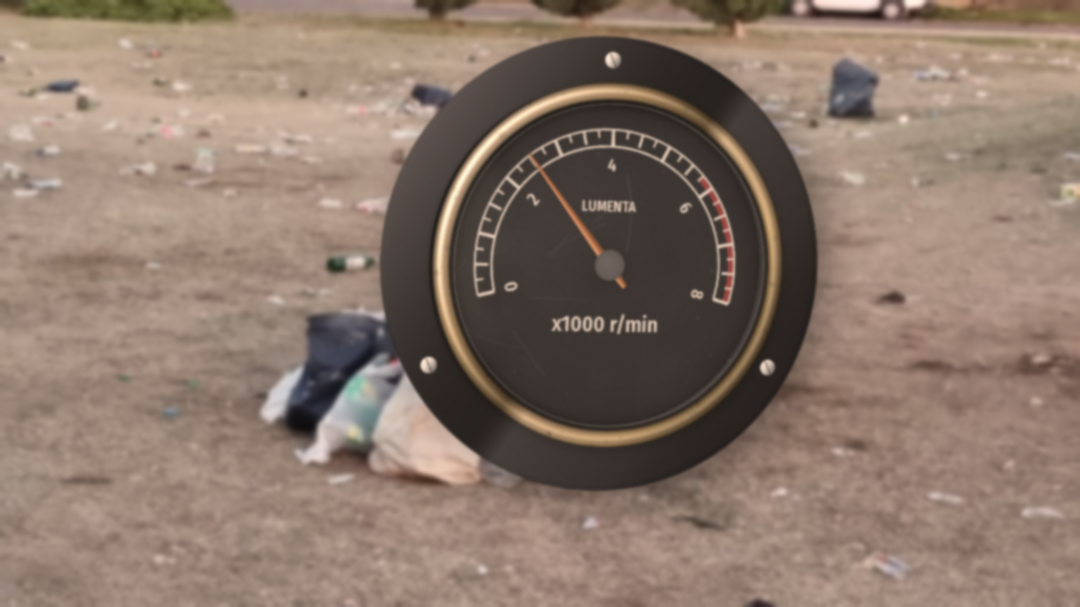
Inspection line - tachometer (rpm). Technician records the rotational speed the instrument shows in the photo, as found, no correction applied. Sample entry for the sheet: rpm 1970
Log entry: rpm 2500
